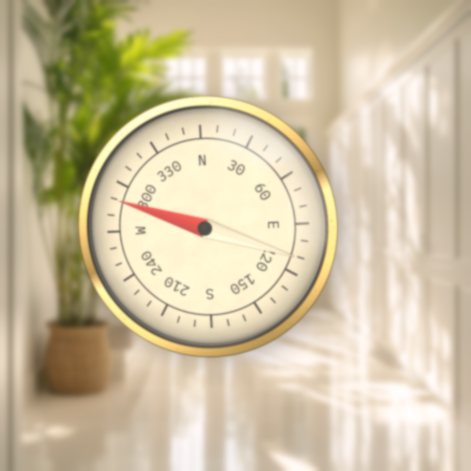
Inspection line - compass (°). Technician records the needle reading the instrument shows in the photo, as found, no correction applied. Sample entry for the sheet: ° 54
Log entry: ° 290
